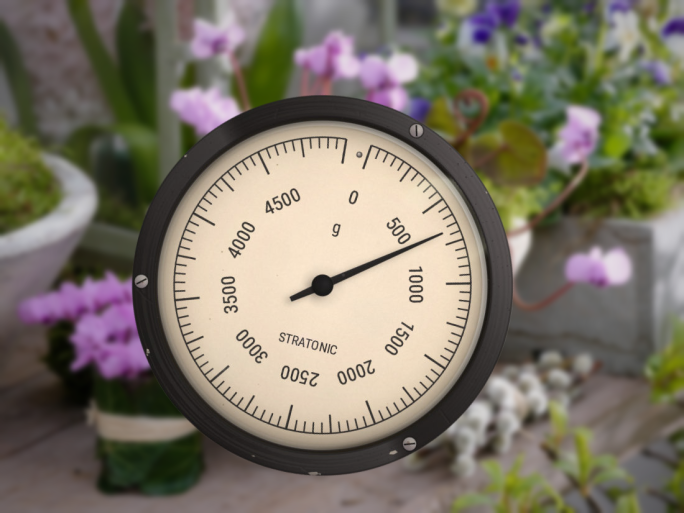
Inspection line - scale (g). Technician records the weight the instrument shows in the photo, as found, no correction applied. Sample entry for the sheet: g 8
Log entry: g 675
